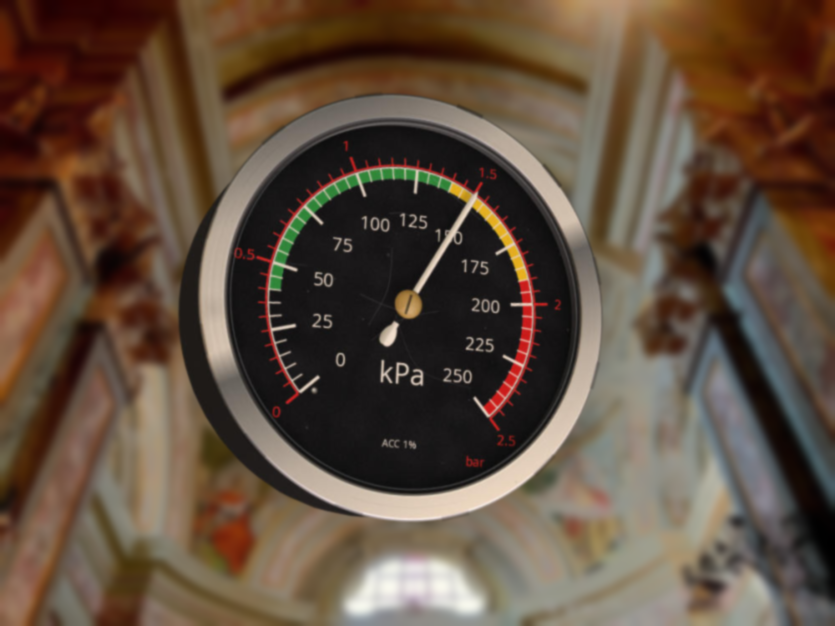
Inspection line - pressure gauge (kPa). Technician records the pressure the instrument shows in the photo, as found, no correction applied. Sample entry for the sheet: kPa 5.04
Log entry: kPa 150
